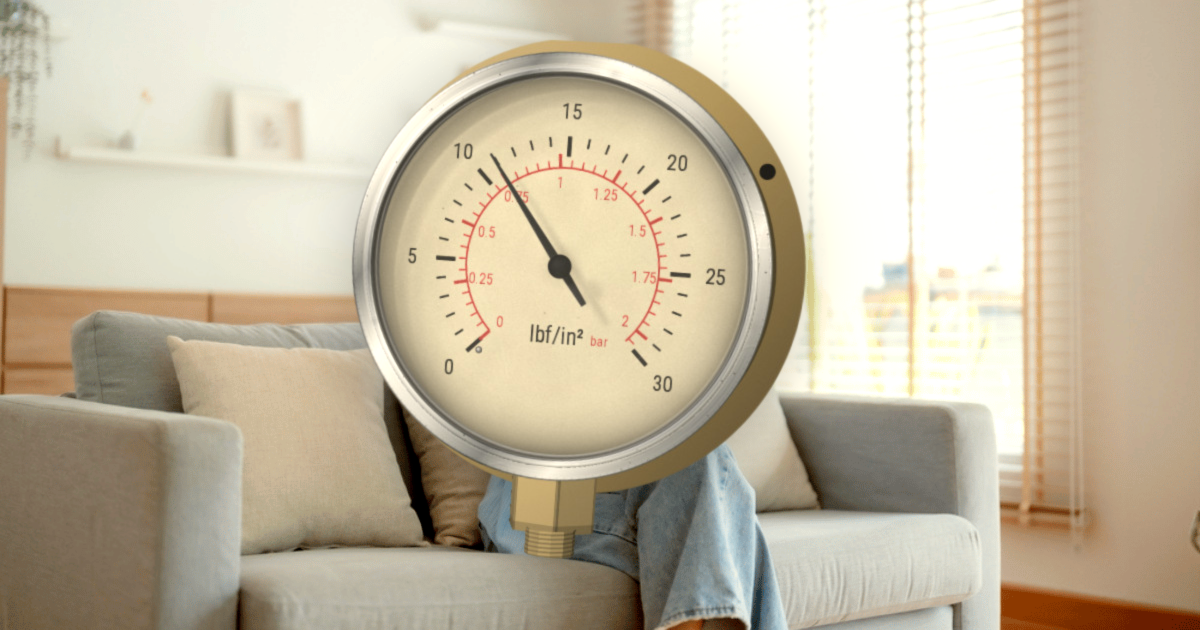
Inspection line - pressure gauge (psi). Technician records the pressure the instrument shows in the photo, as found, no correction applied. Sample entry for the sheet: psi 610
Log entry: psi 11
